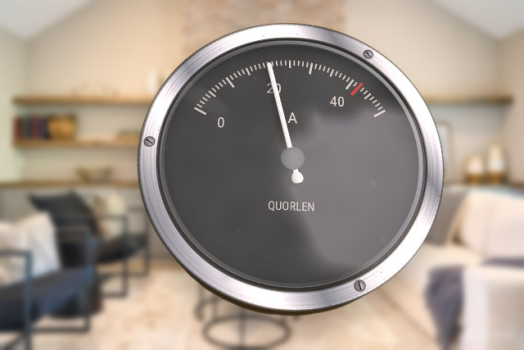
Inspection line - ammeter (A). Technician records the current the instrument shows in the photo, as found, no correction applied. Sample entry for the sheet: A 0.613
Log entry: A 20
